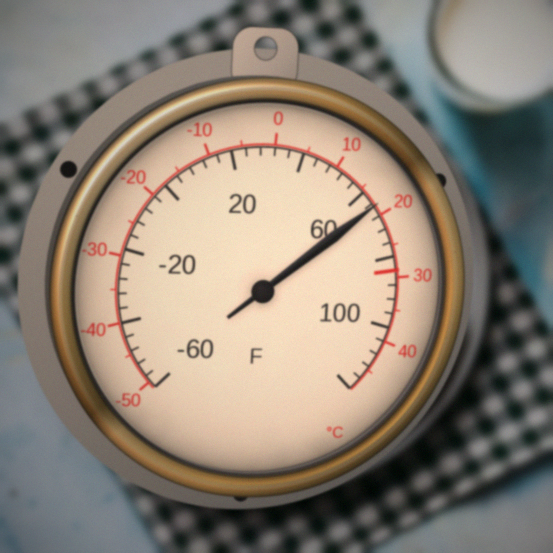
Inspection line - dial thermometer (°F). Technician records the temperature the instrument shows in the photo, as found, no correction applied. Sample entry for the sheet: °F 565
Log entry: °F 64
